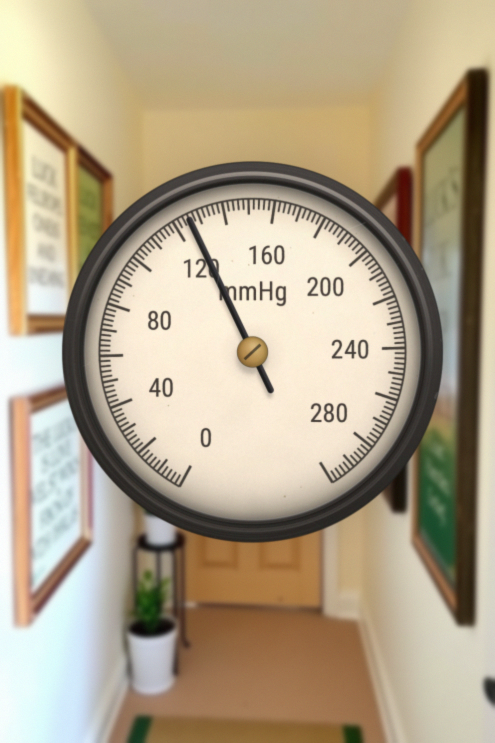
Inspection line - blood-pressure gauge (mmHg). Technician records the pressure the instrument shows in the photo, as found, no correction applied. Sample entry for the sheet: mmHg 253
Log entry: mmHg 126
